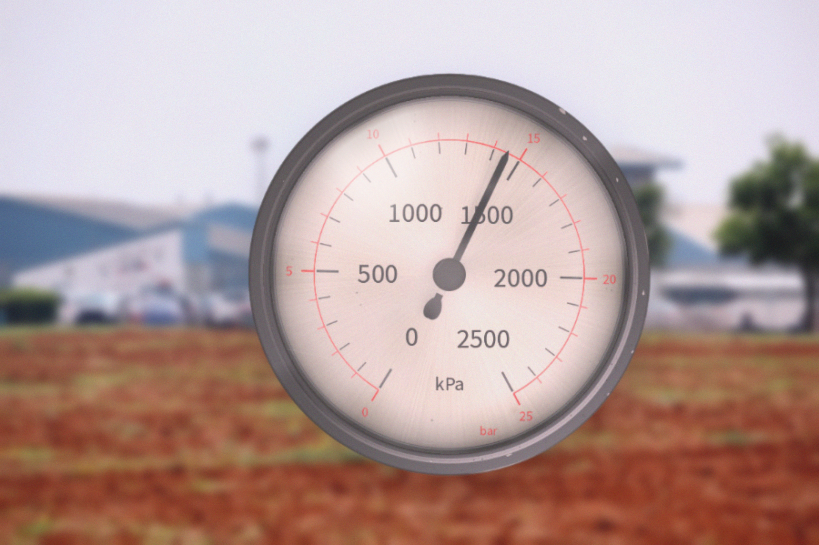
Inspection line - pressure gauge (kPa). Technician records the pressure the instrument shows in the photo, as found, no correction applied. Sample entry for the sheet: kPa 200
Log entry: kPa 1450
